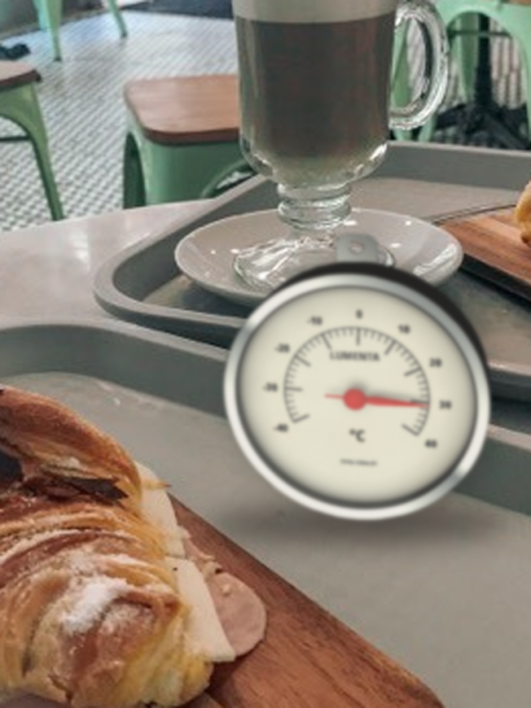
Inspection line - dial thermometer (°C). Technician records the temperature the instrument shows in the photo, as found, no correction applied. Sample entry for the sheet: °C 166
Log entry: °C 30
